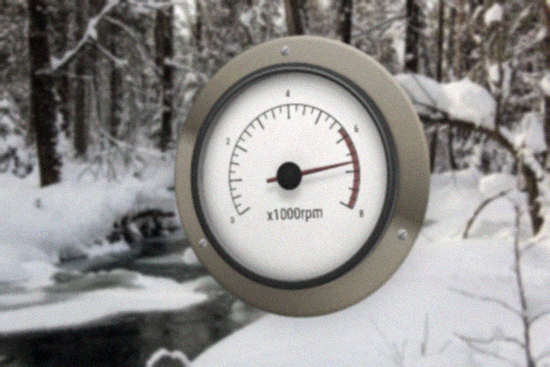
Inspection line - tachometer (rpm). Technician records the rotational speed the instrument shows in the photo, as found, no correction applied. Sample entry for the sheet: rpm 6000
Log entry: rpm 6750
